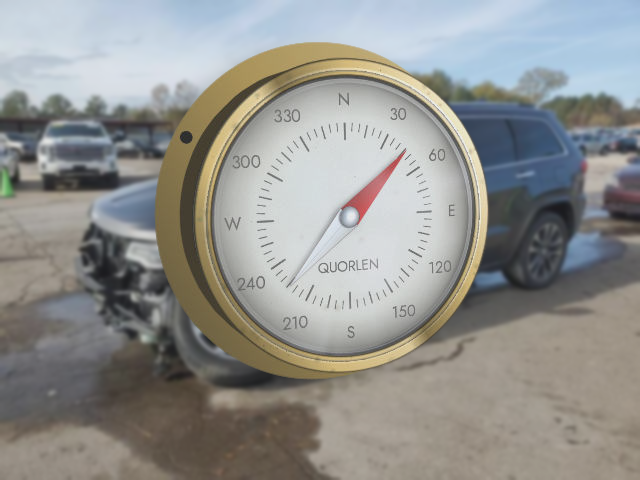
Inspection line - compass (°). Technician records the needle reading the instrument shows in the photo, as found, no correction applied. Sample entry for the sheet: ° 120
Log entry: ° 45
